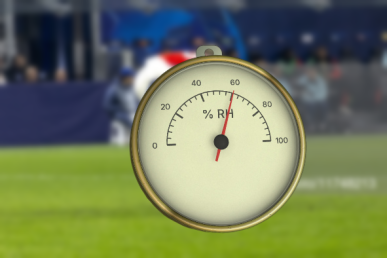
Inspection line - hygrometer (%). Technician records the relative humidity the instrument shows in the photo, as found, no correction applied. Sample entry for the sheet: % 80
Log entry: % 60
